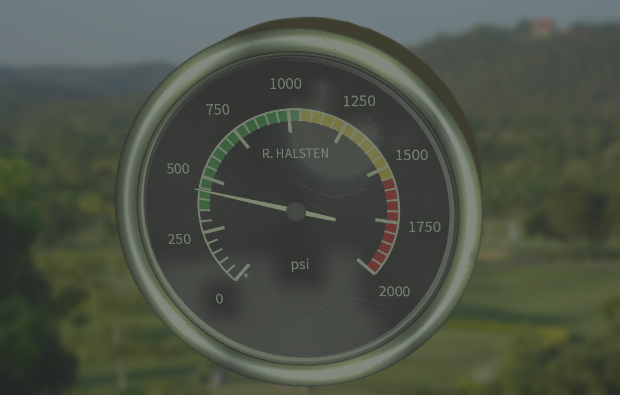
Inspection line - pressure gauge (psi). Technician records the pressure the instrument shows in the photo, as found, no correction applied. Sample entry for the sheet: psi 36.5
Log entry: psi 450
